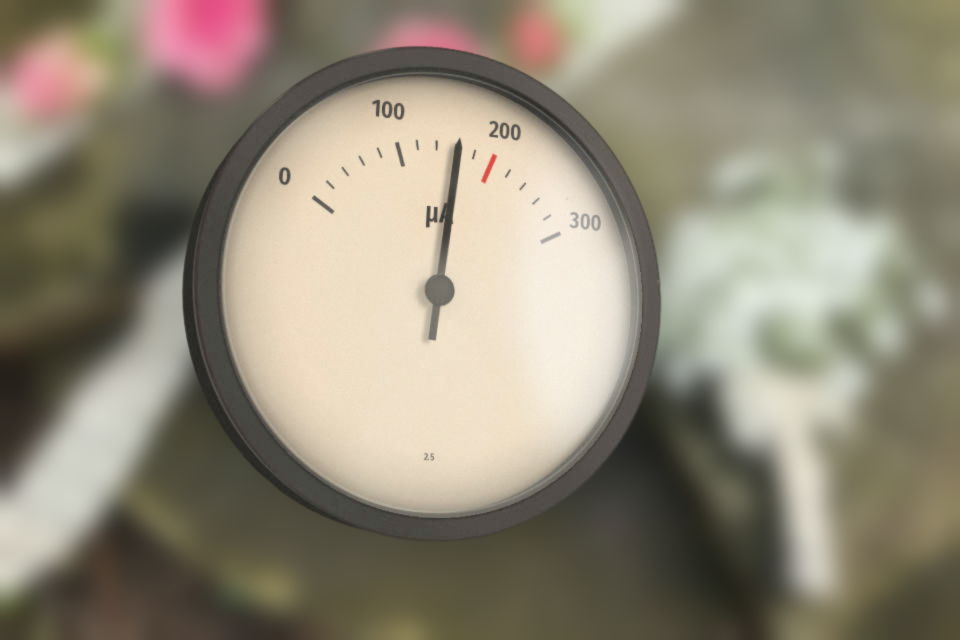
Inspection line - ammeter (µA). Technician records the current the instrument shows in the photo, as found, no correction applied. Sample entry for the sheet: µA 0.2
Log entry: µA 160
